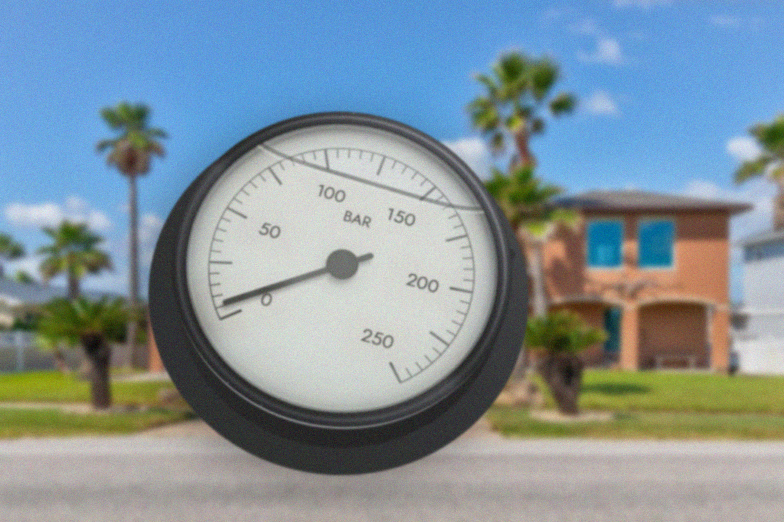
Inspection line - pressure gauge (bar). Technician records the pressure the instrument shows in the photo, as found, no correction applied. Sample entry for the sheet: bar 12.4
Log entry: bar 5
